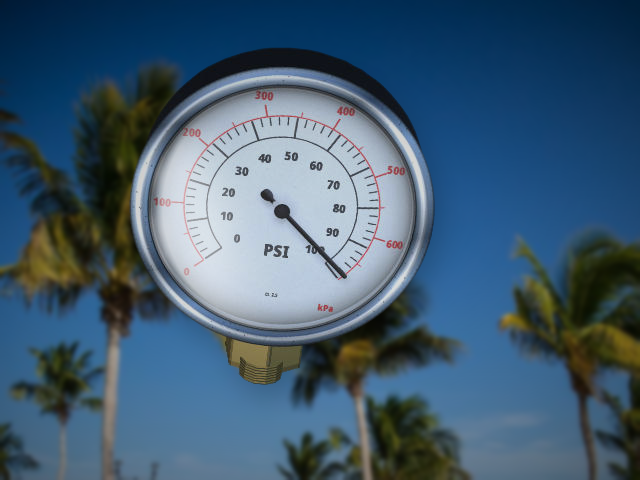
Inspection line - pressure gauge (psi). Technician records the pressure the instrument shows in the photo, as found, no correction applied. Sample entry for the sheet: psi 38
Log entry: psi 98
